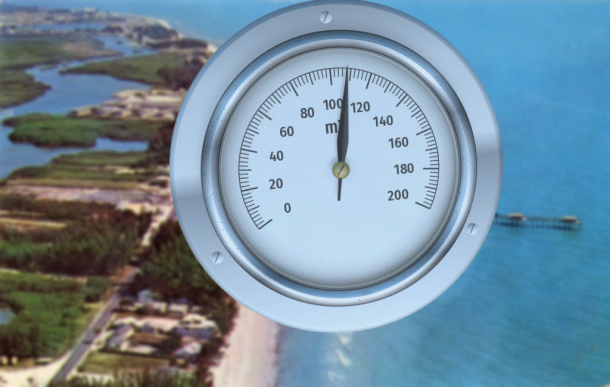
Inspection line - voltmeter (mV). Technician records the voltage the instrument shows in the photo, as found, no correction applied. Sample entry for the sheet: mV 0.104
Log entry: mV 108
